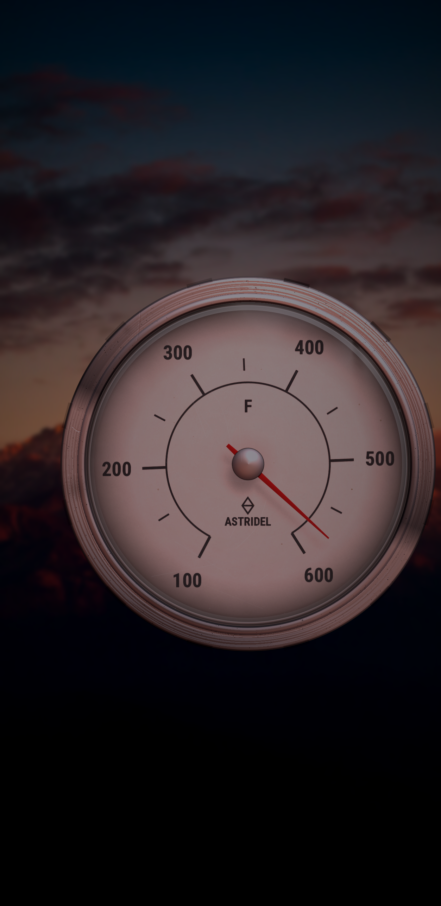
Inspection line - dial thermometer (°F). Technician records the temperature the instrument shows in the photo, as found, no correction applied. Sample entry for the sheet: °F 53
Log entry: °F 575
